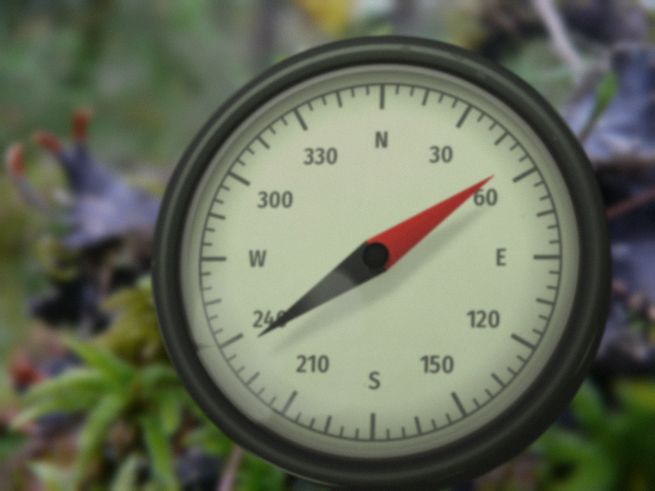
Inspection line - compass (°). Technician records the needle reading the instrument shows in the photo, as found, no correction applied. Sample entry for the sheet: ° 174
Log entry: ° 55
